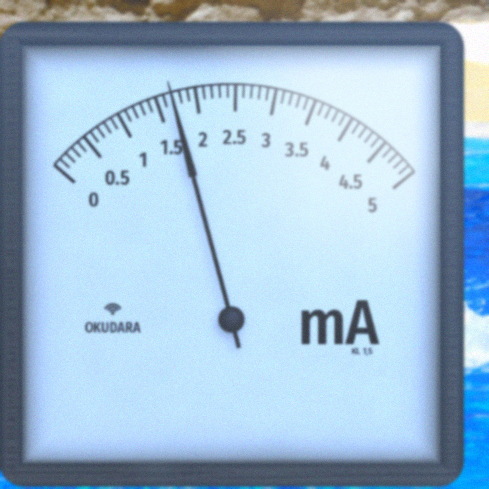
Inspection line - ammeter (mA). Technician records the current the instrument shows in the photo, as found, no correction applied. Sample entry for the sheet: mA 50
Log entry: mA 1.7
